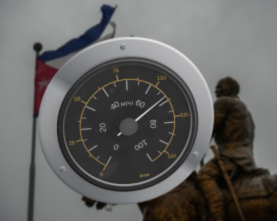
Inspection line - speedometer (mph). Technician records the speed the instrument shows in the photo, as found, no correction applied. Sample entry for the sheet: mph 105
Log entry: mph 67.5
